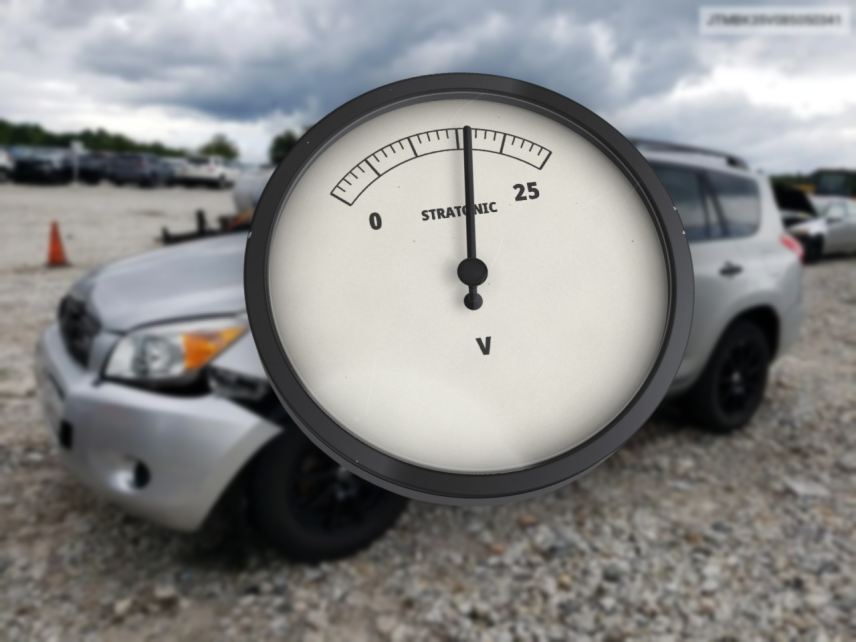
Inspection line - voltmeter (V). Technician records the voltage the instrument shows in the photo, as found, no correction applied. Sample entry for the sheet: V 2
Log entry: V 16
